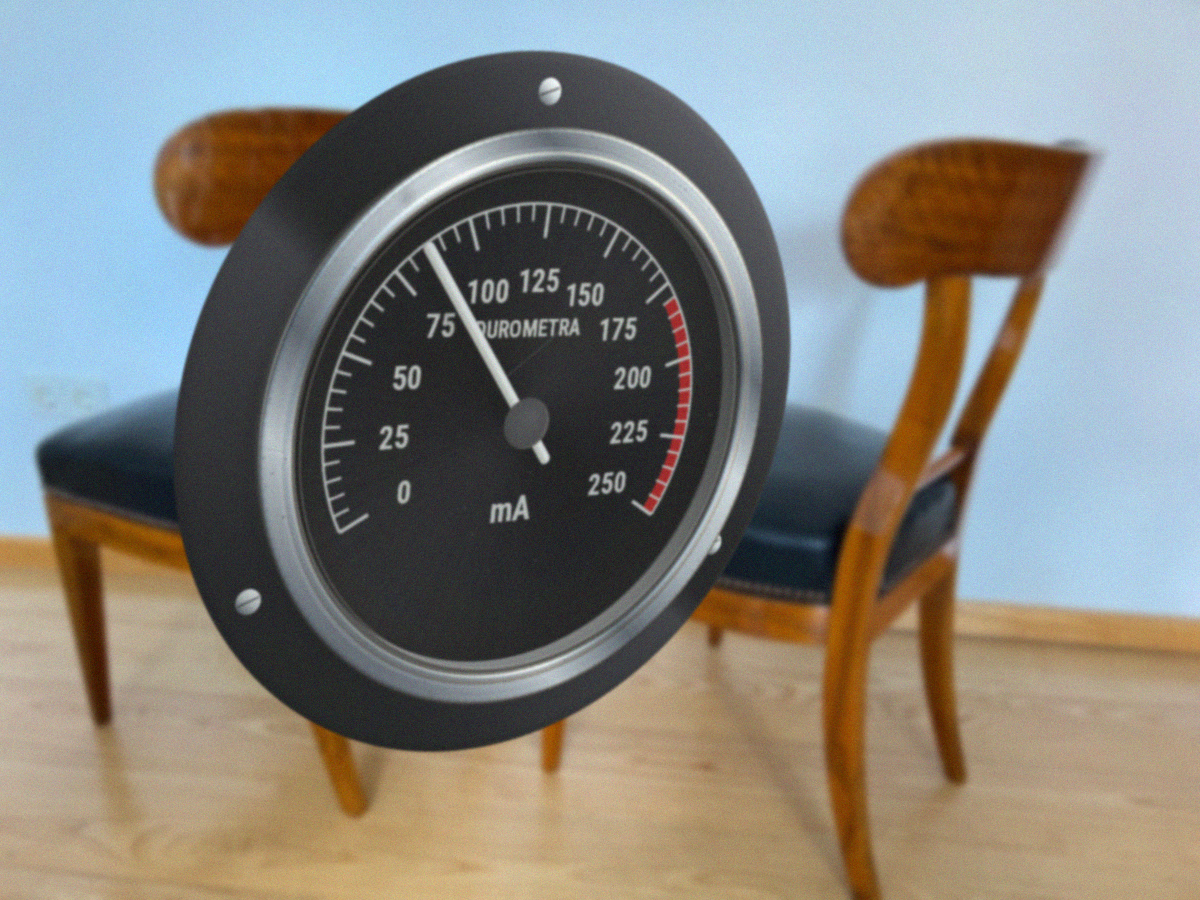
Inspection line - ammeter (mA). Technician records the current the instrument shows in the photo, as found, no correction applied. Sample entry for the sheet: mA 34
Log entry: mA 85
